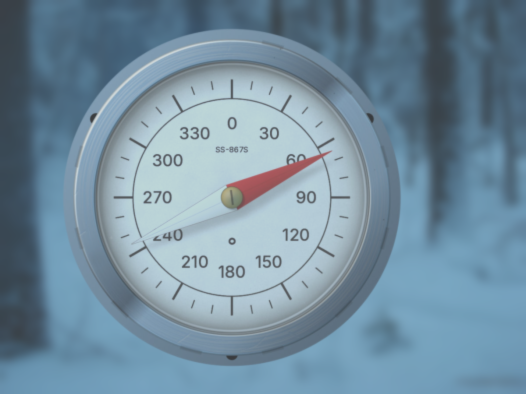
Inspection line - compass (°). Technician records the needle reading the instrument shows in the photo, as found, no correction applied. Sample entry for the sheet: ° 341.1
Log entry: ° 65
